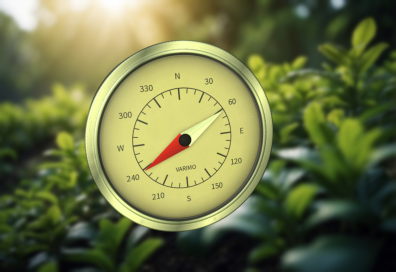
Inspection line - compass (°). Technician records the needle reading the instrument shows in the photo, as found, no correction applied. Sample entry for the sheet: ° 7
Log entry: ° 240
